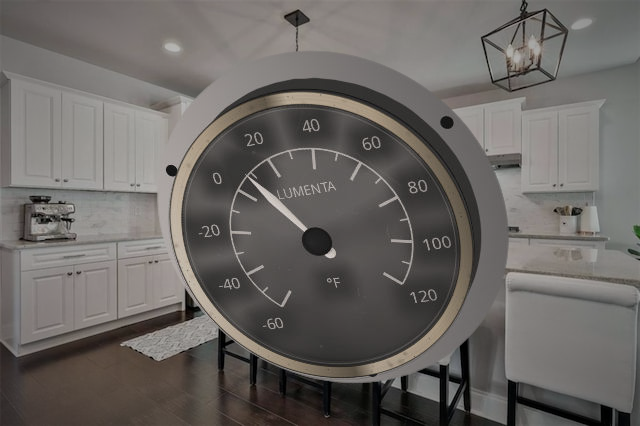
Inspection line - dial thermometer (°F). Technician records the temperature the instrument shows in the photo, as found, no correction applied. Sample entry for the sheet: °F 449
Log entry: °F 10
